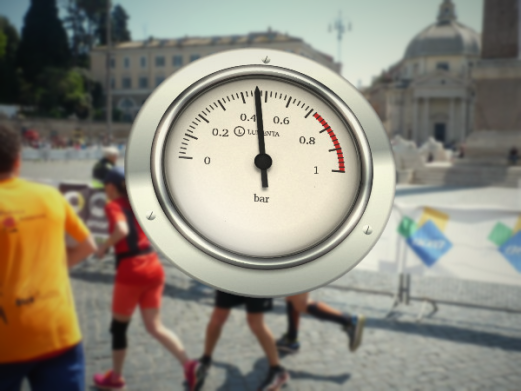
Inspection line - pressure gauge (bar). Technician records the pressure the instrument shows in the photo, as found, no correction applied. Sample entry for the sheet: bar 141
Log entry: bar 0.46
